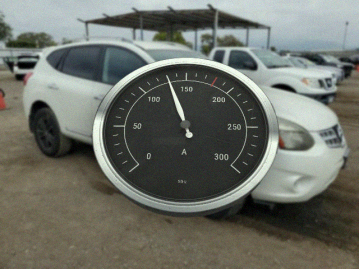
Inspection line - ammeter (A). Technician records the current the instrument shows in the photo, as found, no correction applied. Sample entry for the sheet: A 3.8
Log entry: A 130
